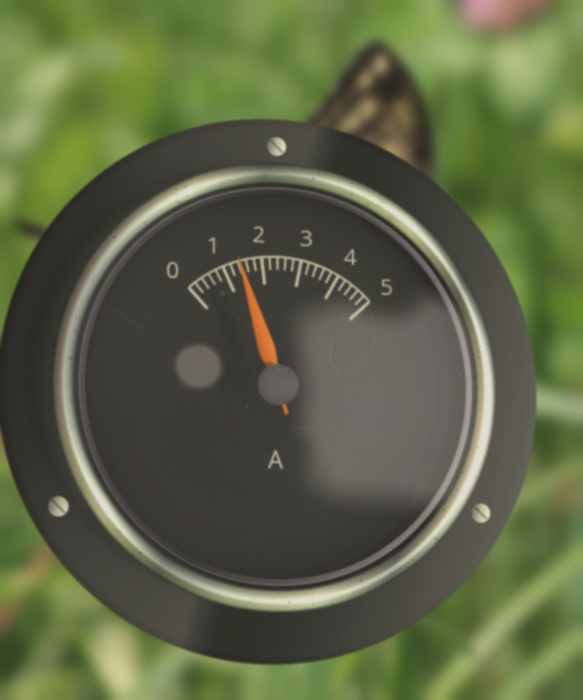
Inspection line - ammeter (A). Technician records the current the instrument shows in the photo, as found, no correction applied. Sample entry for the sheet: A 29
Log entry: A 1.4
